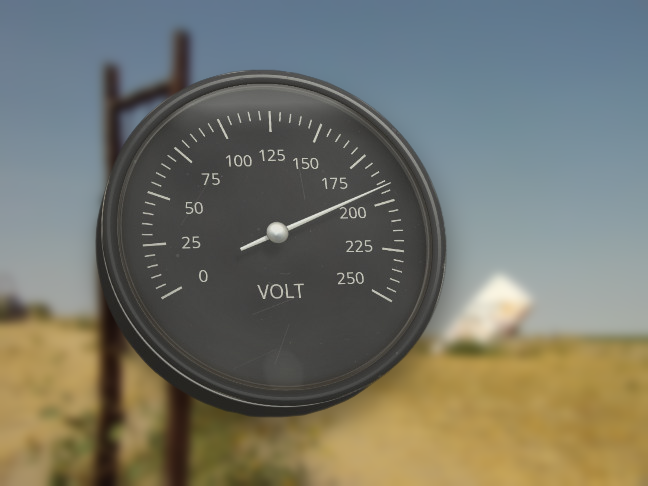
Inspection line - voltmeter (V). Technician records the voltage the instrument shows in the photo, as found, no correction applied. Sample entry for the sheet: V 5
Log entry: V 192.5
